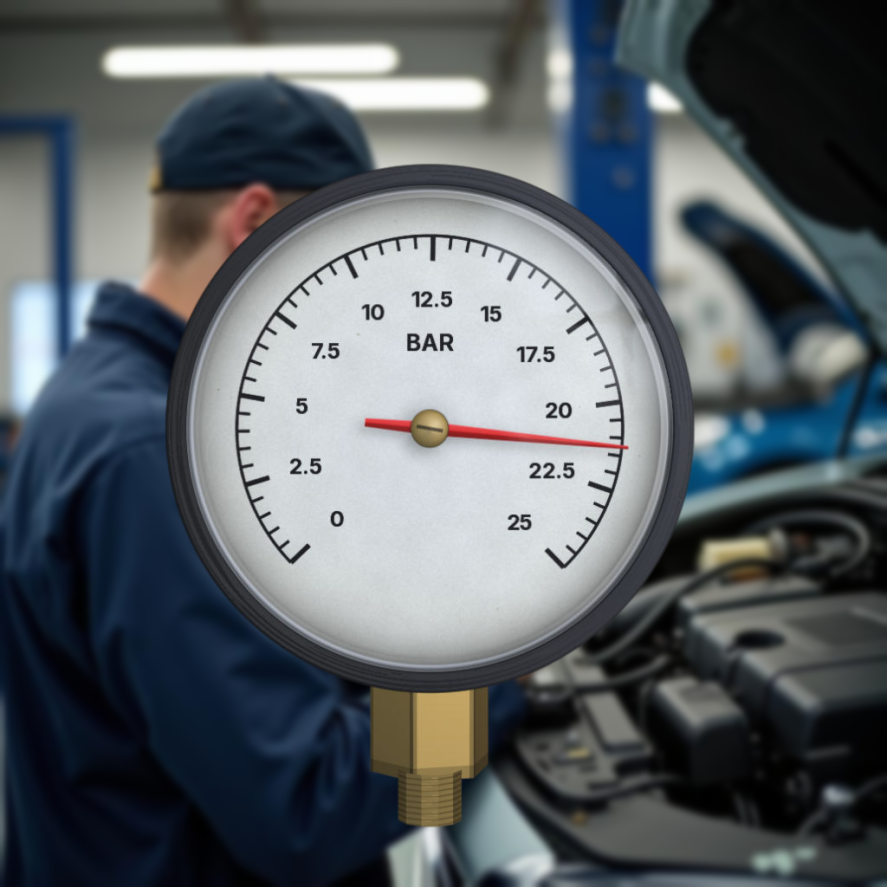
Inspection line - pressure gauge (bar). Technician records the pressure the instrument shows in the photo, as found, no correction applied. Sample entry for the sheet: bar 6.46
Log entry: bar 21.25
